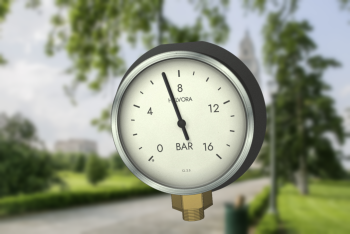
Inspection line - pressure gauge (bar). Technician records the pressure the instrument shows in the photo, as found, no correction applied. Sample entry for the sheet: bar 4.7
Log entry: bar 7
